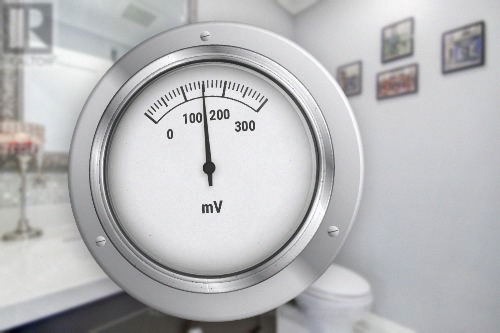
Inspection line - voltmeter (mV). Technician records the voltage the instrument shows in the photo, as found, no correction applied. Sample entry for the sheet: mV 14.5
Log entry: mV 150
